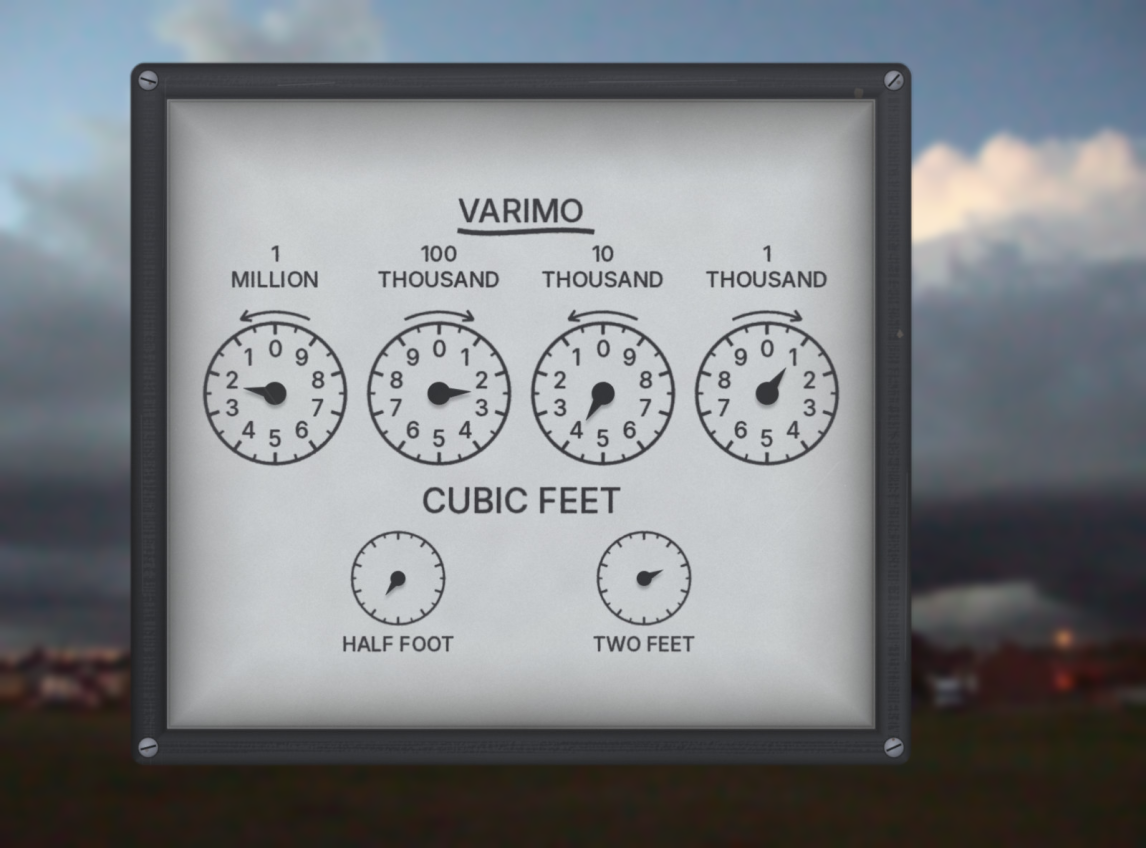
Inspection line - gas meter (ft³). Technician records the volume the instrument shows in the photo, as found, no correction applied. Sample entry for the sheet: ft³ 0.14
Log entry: ft³ 224100
